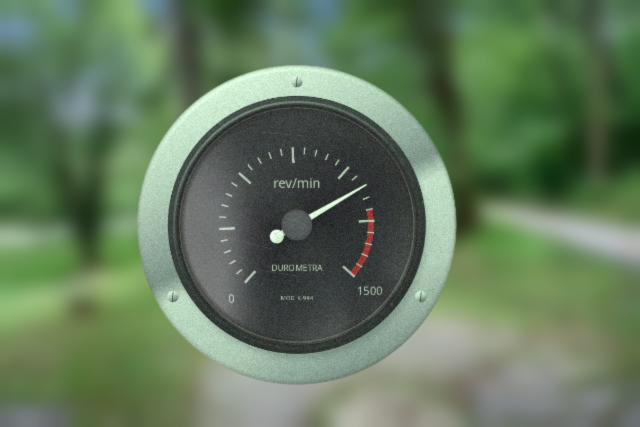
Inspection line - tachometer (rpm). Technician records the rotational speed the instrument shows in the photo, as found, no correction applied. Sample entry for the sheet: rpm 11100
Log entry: rpm 1100
